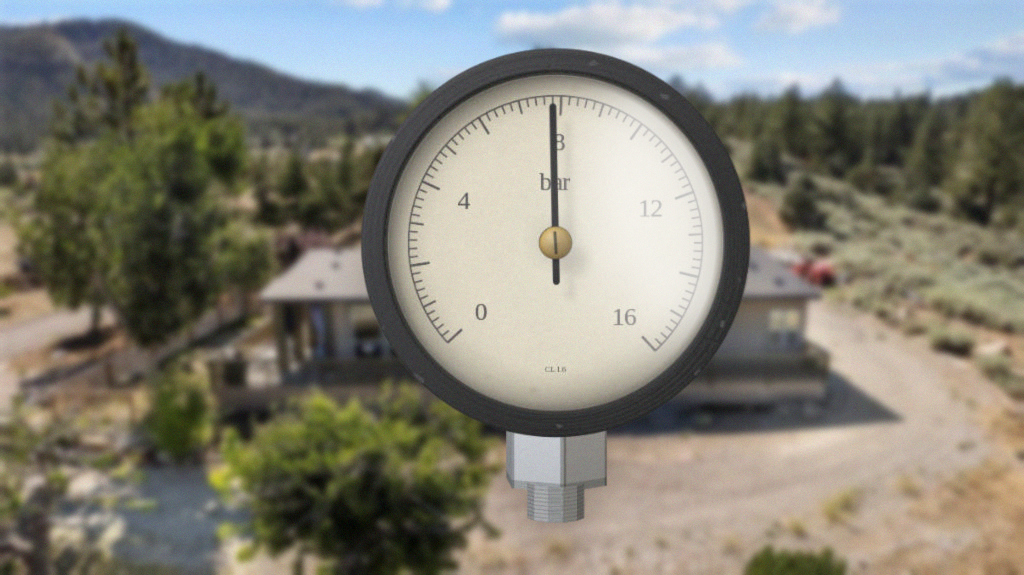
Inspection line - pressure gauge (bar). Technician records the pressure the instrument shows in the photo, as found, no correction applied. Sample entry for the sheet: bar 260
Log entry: bar 7.8
